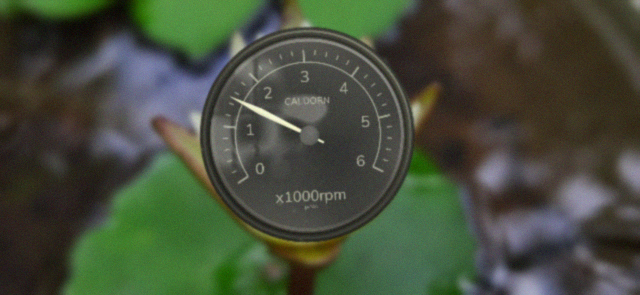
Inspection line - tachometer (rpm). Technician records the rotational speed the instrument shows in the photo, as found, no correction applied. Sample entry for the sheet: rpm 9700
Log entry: rpm 1500
